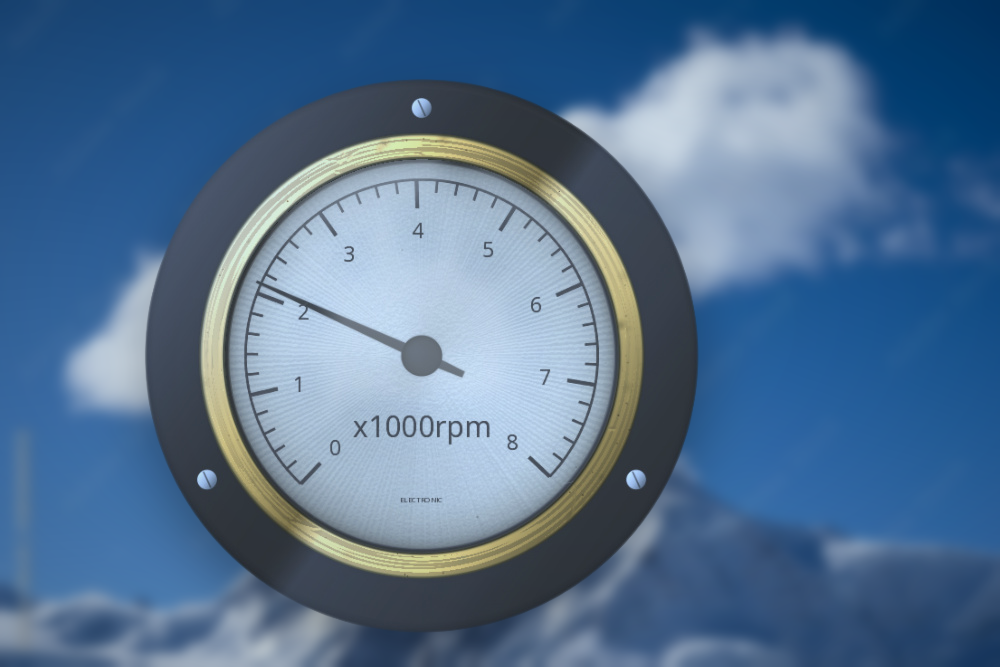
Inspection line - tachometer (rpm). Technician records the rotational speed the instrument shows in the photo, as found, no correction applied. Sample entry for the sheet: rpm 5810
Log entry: rpm 2100
